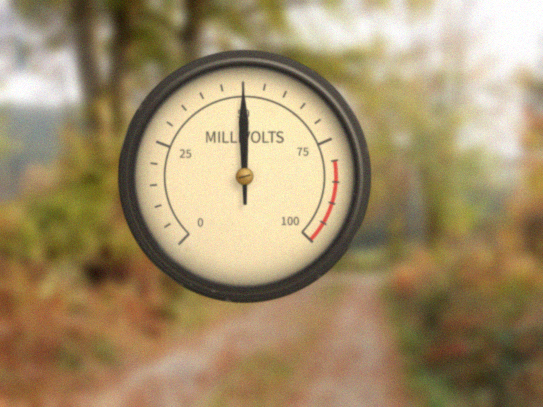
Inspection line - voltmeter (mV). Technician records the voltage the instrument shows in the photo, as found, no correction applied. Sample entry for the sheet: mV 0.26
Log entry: mV 50
